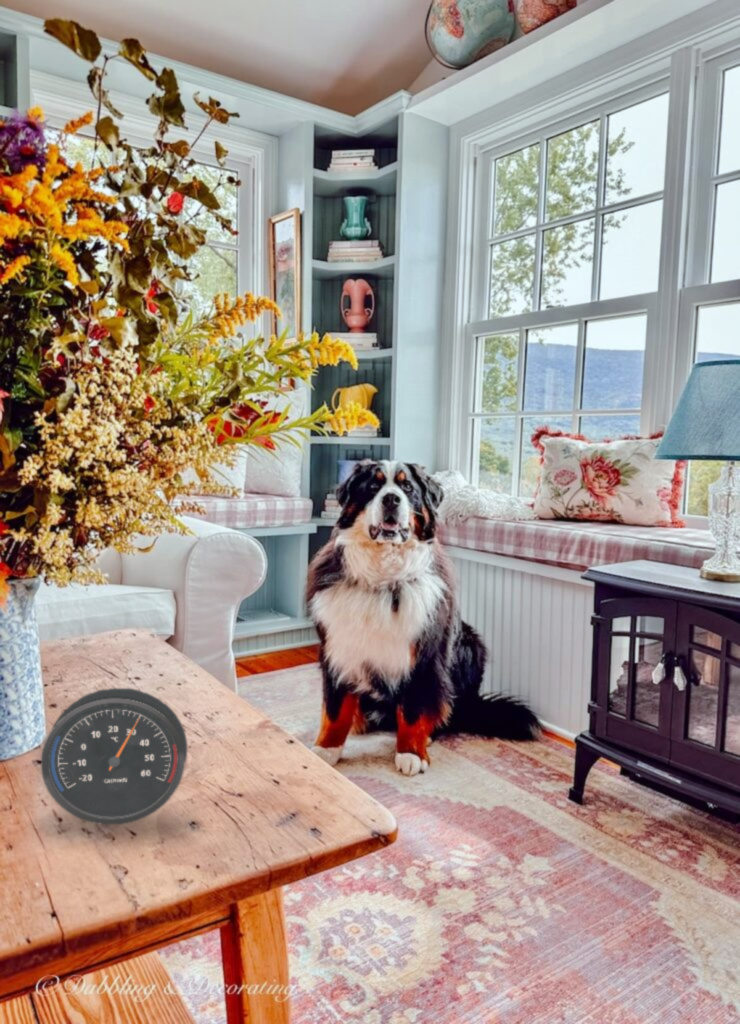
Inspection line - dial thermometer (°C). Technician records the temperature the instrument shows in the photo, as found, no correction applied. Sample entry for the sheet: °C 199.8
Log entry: °C 30
